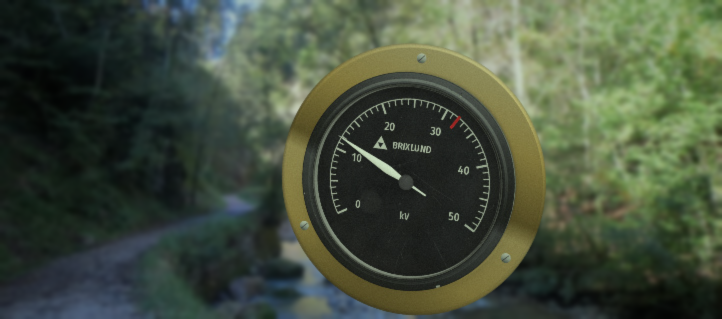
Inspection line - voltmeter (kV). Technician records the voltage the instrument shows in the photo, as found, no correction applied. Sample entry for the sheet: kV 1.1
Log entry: kV 12
